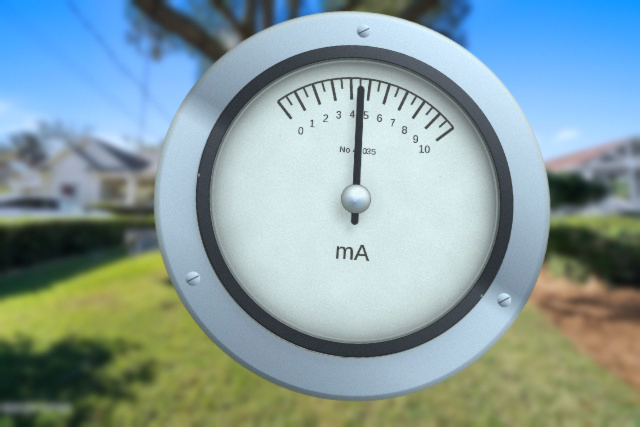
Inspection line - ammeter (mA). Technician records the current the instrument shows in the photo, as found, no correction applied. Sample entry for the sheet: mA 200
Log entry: mA 4.5
